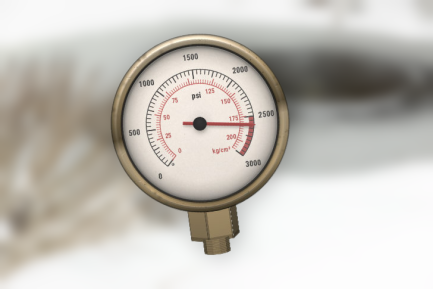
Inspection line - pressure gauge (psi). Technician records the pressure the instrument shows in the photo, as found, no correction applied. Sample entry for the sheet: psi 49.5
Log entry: psi 2600
